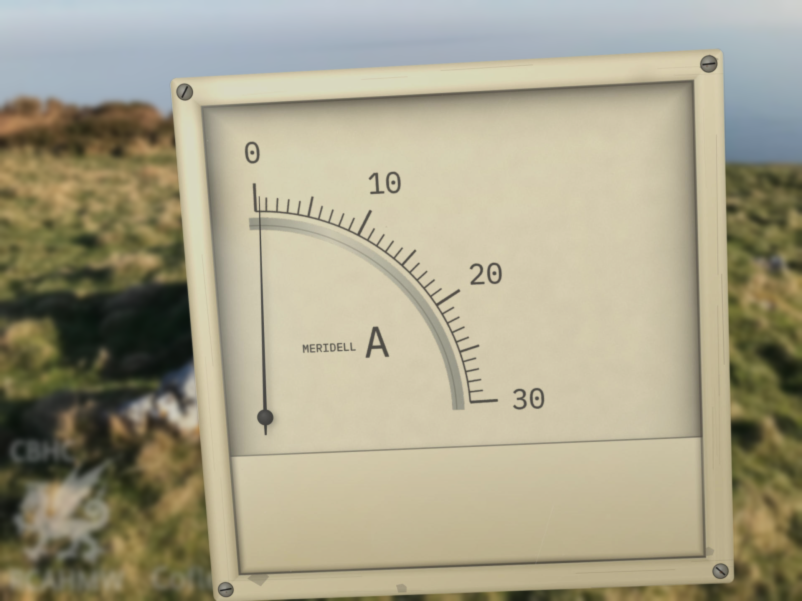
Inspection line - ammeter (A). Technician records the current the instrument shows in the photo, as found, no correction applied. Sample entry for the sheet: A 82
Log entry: A 0.5
